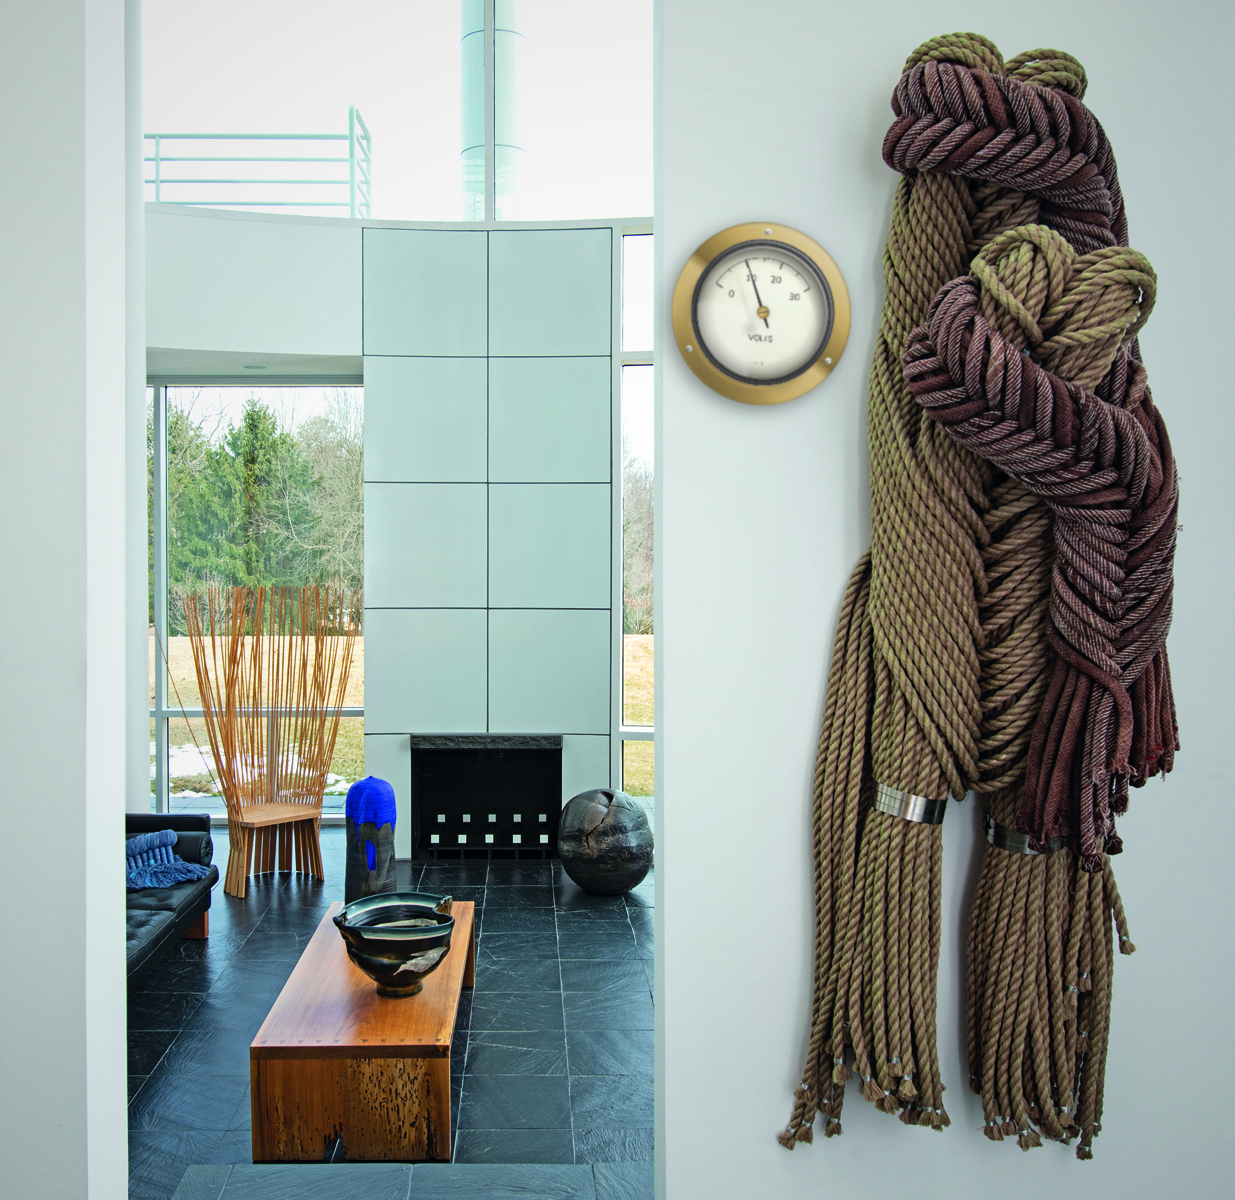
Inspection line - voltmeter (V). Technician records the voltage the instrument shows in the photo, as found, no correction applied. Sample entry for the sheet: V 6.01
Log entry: V 10
